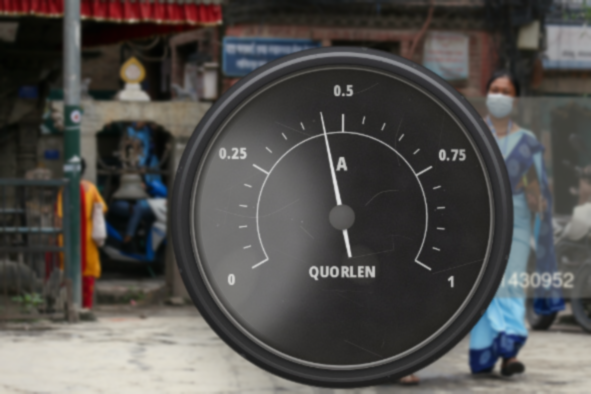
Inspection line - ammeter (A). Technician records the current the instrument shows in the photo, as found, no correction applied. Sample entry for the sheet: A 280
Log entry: A 0.45
